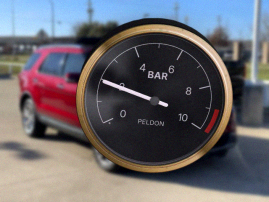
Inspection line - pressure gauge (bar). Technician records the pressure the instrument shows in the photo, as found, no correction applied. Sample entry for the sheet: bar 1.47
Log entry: bar 2
